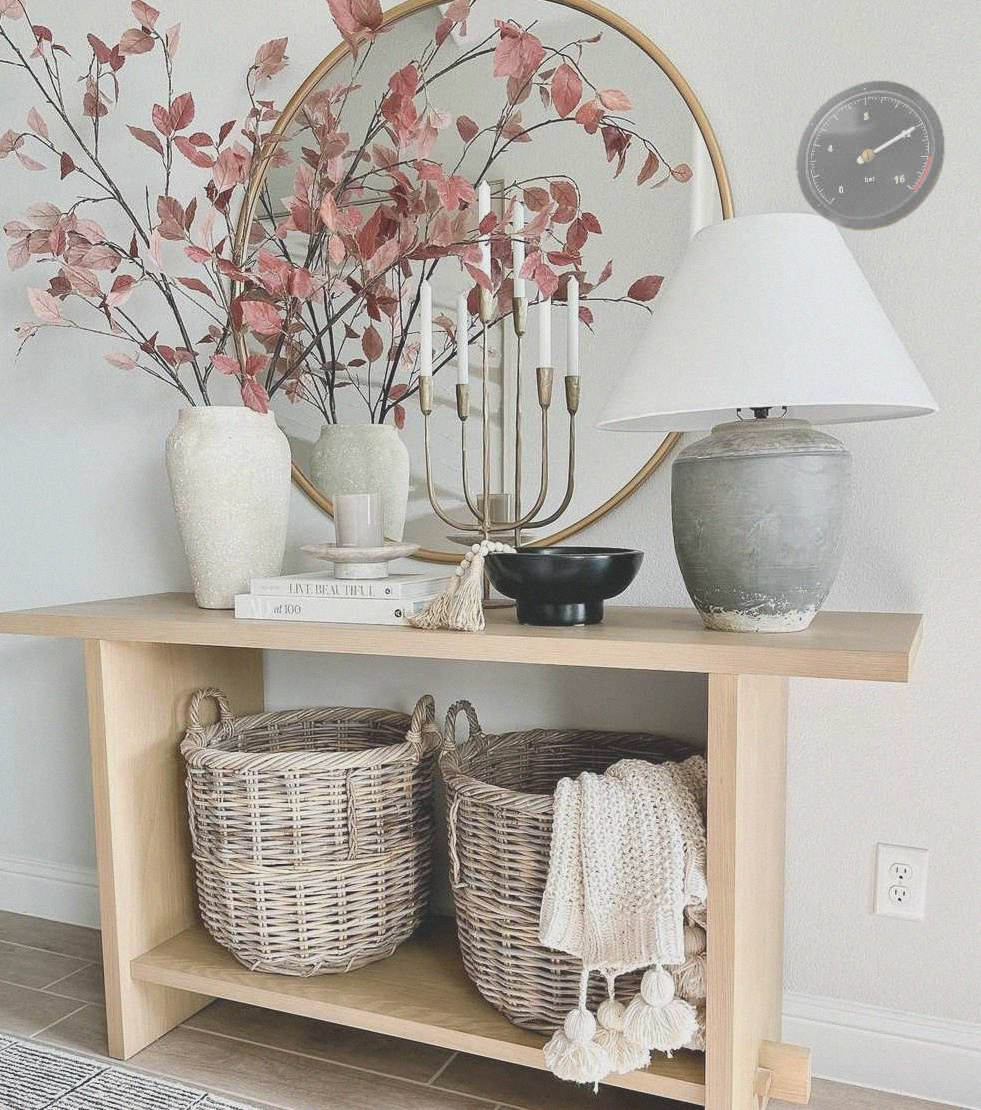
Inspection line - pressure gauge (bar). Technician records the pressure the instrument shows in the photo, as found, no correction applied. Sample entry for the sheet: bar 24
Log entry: bar 12
